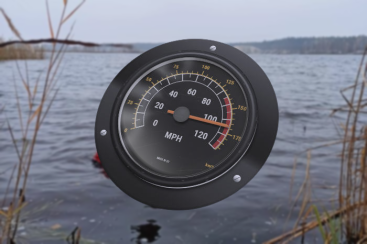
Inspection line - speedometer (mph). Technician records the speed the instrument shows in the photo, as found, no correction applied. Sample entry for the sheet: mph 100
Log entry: mph 105
